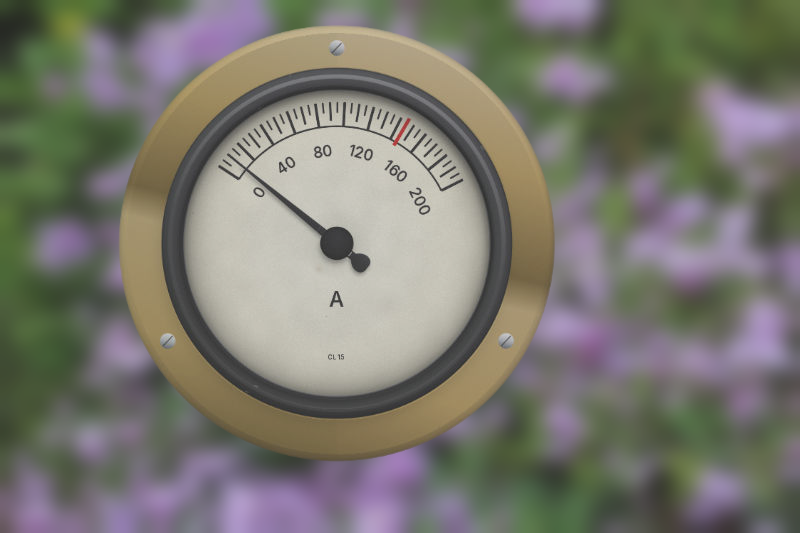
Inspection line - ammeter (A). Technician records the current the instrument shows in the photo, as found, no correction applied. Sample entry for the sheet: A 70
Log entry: A 10
